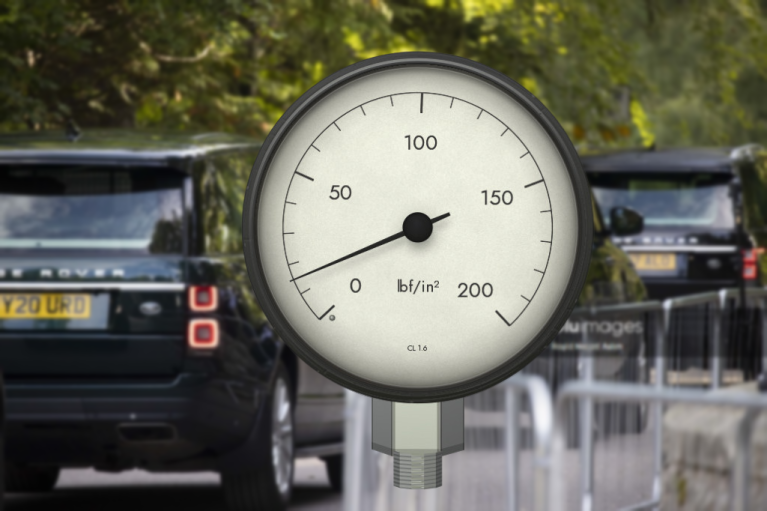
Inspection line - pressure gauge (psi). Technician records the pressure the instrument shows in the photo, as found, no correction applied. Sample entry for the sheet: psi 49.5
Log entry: psi 15
